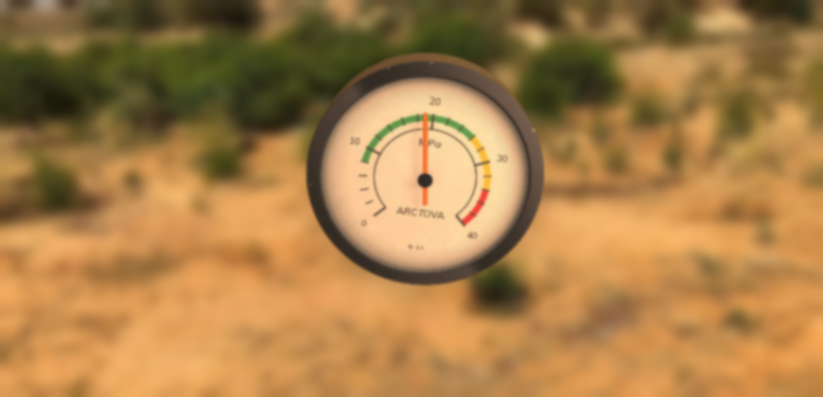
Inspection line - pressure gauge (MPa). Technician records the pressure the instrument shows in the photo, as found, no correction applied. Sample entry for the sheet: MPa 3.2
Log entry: MPa 19
